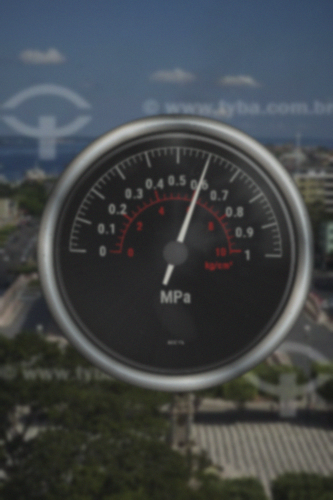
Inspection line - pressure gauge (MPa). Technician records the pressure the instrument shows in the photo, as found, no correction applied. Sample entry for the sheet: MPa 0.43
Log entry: MPa 0.6
